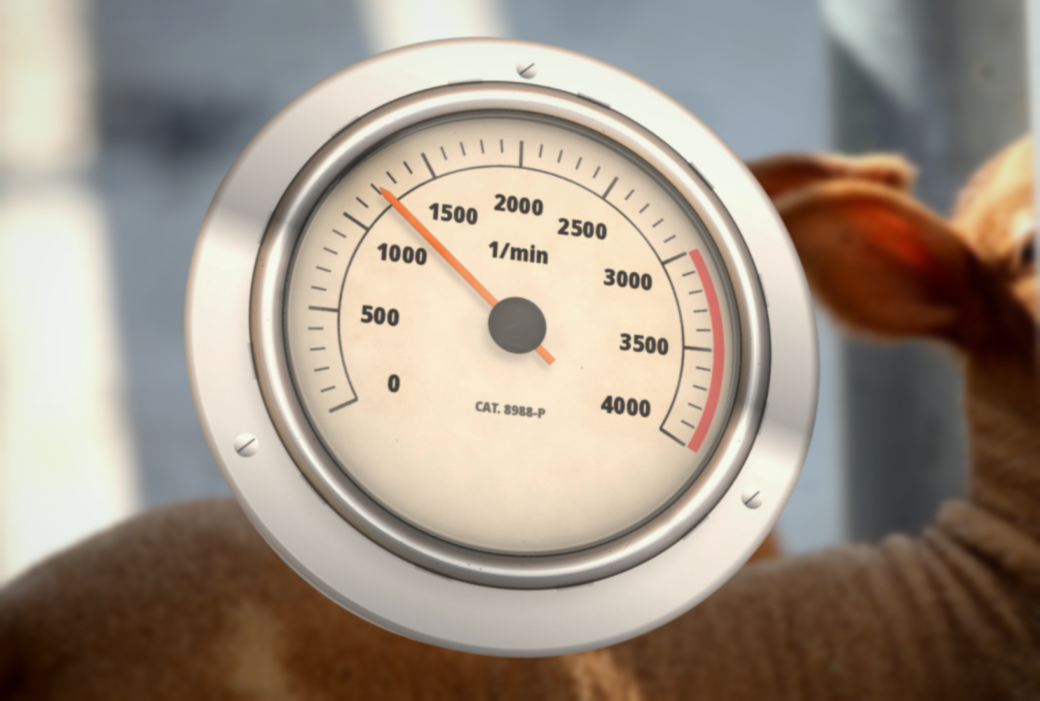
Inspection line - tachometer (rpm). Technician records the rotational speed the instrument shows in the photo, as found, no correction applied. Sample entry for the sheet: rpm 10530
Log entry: rpm 1200
